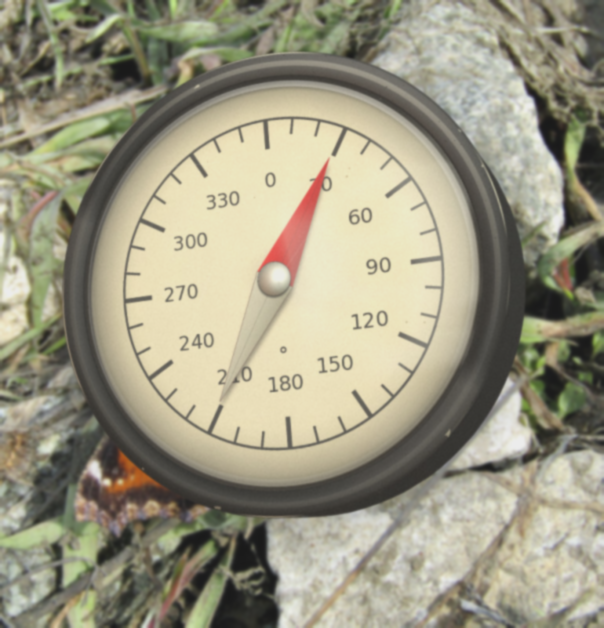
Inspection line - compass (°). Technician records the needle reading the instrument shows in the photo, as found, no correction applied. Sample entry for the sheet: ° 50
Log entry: ° 30
